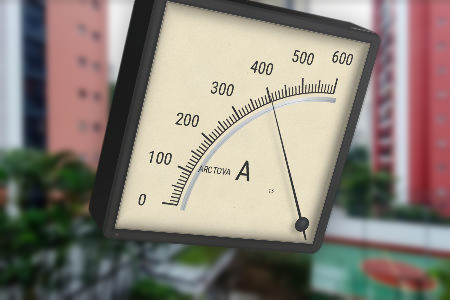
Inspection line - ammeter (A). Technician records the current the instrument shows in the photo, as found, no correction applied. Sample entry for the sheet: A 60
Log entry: A 400
